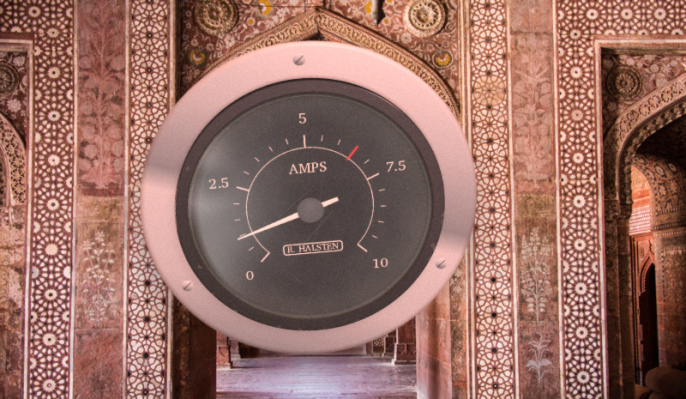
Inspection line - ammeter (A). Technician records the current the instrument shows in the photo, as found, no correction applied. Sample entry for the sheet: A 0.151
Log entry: A 1
